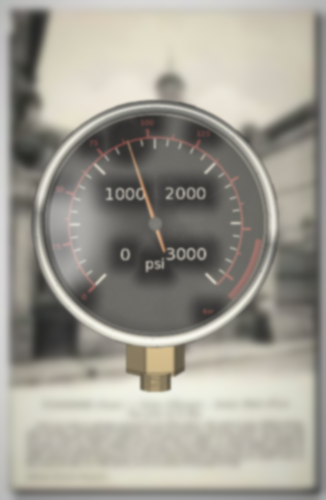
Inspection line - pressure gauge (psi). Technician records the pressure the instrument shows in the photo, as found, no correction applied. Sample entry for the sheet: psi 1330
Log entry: psi 1300
